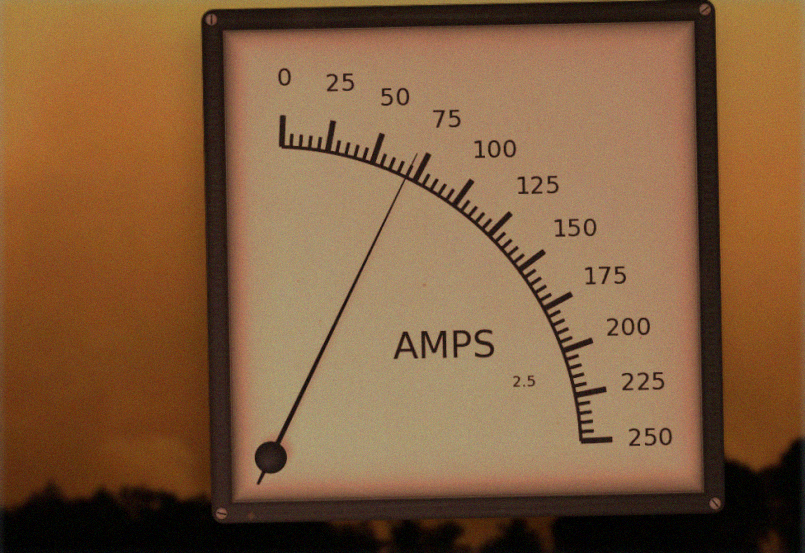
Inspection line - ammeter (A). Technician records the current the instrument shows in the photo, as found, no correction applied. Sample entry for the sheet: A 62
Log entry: A 70
